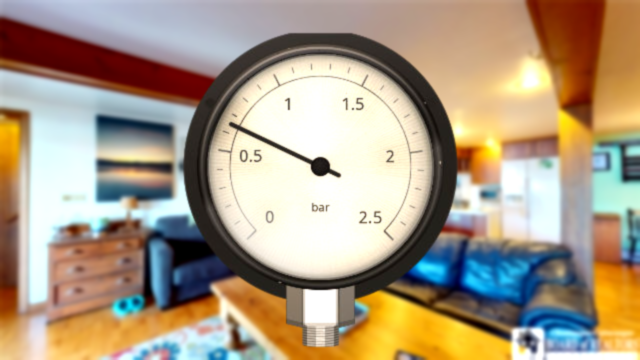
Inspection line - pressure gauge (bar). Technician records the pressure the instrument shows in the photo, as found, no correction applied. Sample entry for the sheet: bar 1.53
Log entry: bar 0.65
